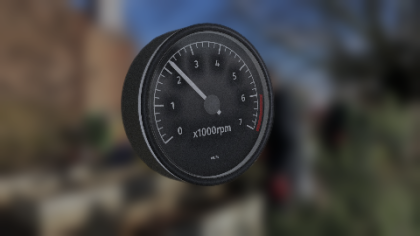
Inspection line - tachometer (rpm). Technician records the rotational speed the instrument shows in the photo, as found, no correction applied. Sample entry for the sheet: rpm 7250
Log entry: rpm 2200
